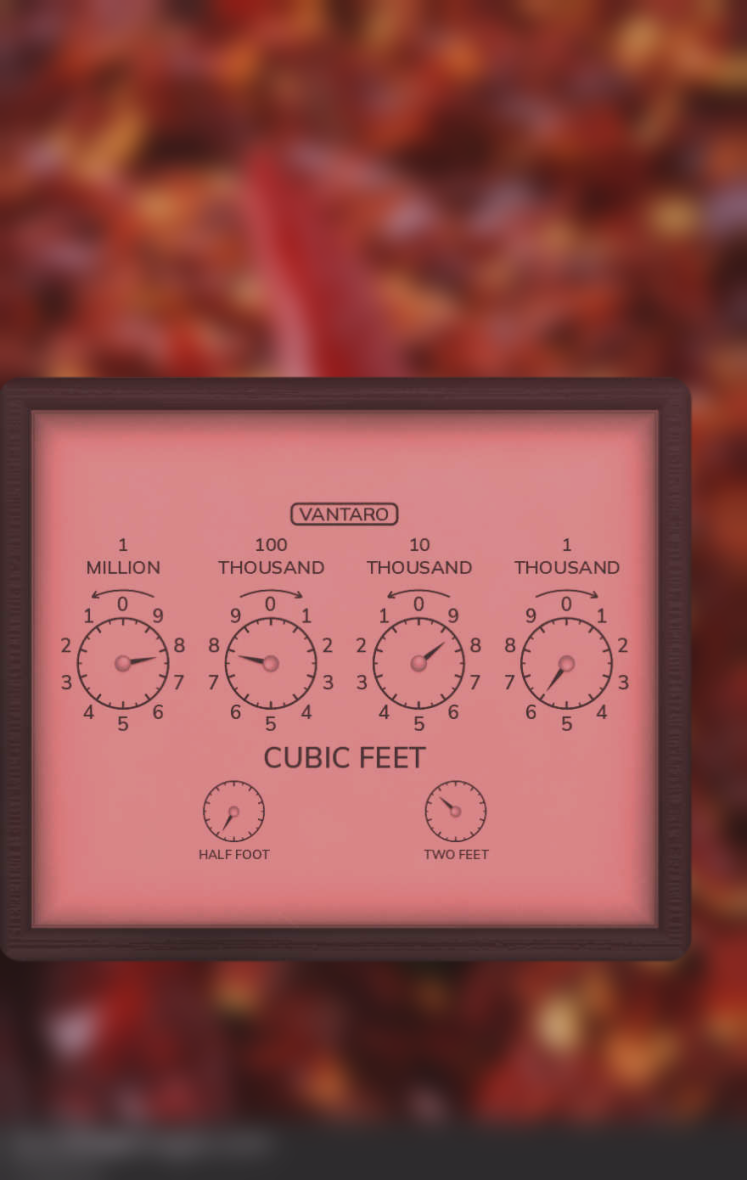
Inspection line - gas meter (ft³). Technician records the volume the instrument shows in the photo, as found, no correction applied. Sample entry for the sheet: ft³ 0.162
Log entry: ft³ 778600
